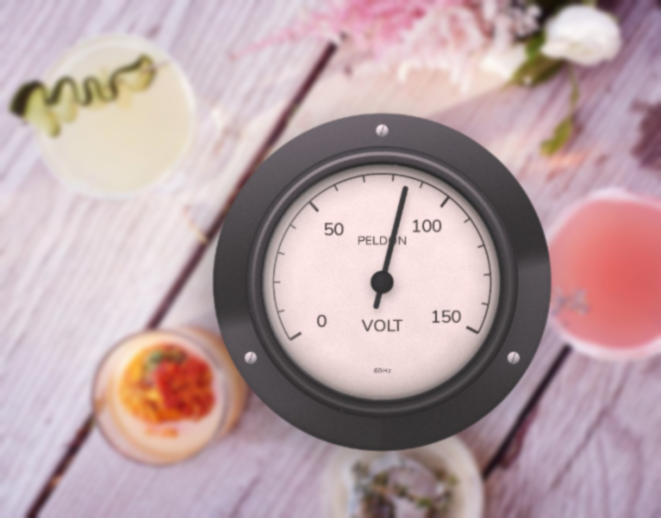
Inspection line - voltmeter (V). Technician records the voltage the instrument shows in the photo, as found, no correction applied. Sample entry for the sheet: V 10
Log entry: V 85
